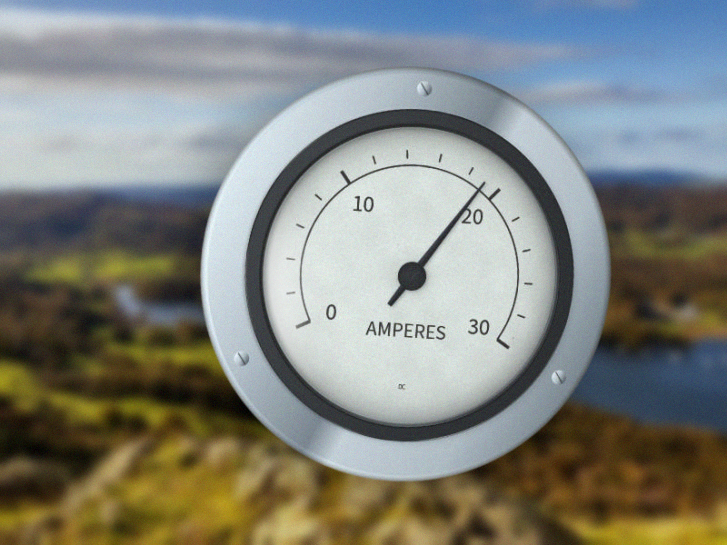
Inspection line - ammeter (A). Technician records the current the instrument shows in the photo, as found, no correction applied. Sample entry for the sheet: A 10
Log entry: A 19
